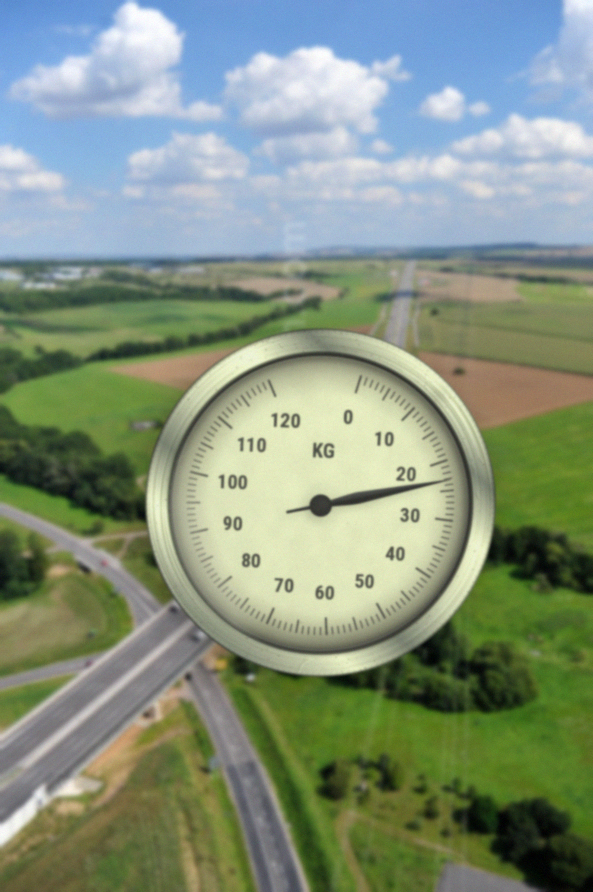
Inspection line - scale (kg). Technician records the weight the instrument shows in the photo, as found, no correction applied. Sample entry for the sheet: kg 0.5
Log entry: kg 23
